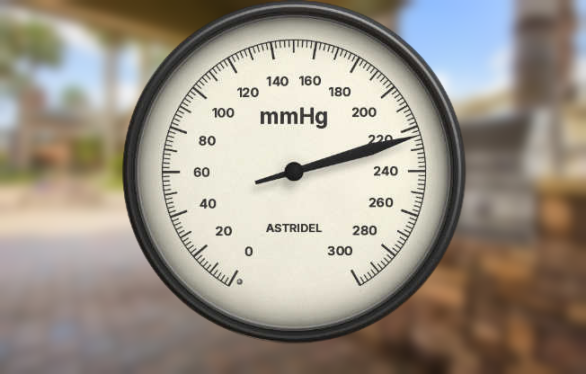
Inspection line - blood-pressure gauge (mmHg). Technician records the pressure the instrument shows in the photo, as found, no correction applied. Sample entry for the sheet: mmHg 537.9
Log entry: mmHg 224
